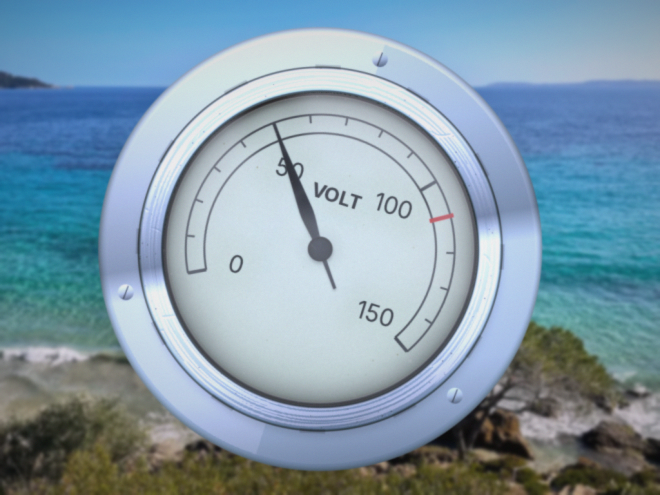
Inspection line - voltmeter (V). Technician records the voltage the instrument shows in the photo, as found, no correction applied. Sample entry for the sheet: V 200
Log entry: V 50
